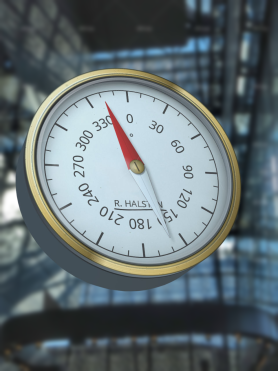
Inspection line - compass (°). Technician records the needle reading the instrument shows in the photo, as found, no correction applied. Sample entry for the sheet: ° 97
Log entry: ° 340
